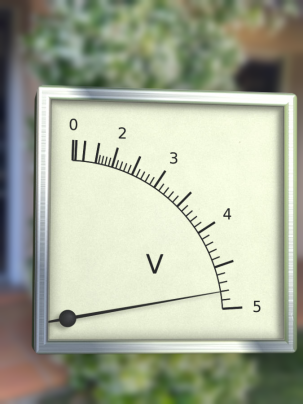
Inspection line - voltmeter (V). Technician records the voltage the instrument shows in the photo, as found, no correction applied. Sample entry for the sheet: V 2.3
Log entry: V 4.8
